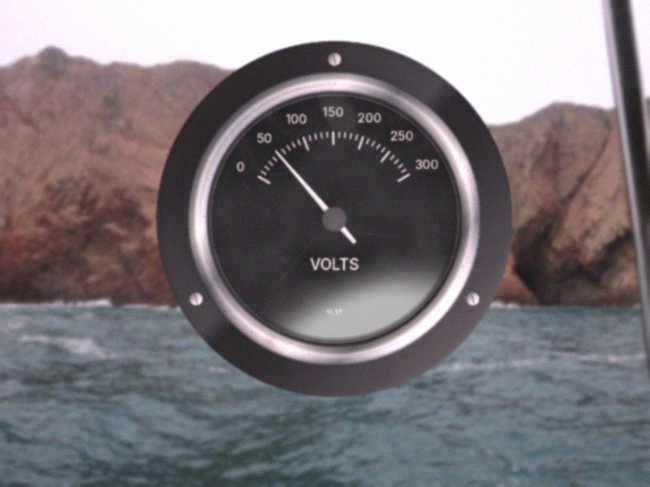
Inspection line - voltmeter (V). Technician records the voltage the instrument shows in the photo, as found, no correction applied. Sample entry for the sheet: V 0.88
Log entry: V 50
